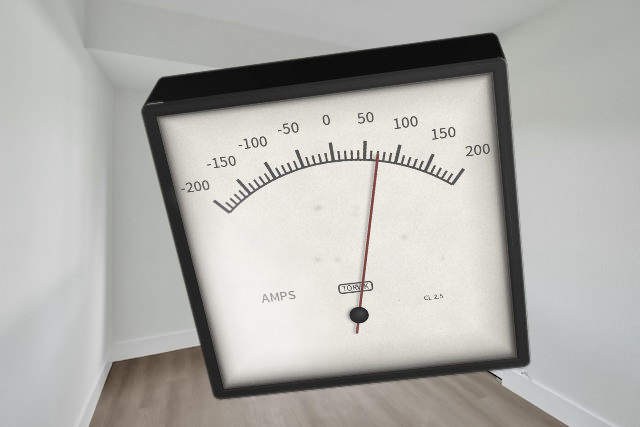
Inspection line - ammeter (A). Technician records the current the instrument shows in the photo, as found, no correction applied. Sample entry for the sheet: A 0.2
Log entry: A 70
